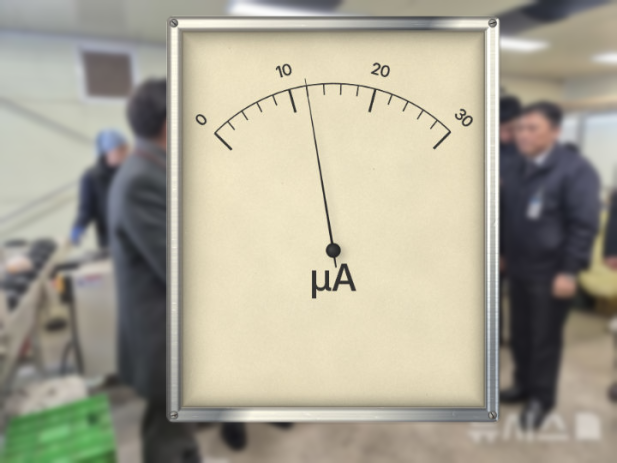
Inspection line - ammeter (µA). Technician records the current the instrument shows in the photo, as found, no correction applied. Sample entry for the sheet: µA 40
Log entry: µA 12
